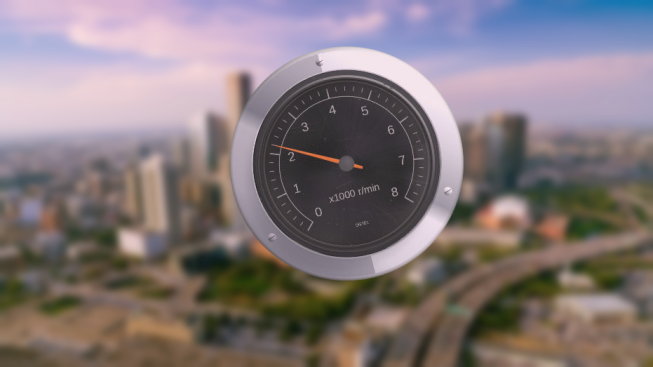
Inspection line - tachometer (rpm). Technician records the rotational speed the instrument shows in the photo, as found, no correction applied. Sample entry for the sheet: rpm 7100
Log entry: rpm 2200
